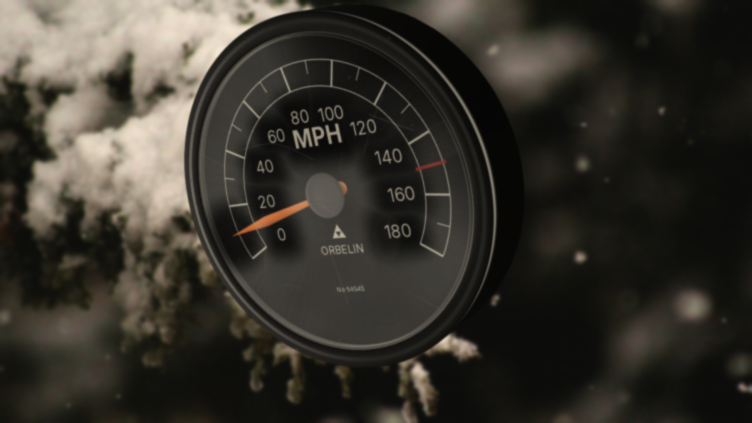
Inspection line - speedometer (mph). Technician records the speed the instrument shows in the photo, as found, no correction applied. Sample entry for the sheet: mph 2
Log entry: mph 10
